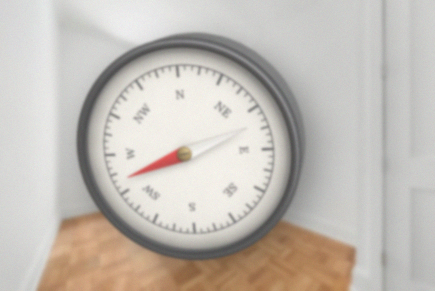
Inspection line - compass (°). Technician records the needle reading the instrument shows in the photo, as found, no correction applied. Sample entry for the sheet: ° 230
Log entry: ° 250
